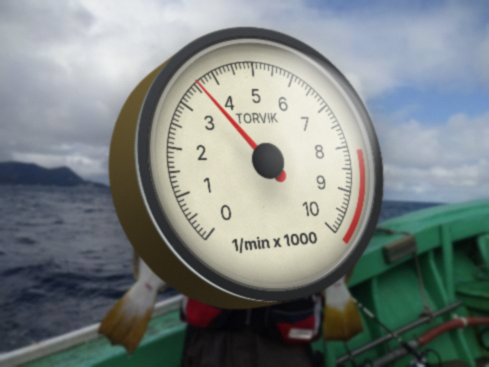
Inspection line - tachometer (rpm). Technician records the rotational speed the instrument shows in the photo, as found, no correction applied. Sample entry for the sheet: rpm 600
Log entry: rpm 3500
